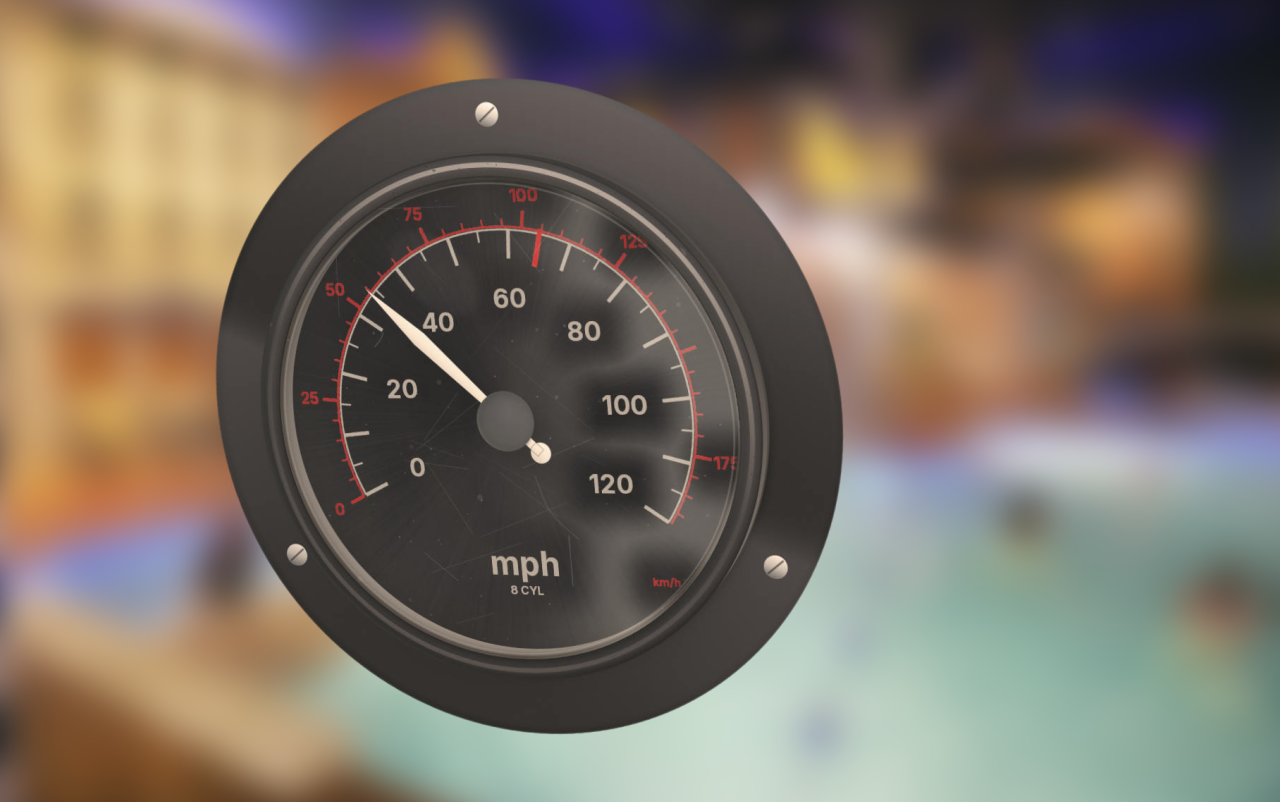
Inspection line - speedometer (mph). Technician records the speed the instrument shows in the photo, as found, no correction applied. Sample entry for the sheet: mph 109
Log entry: mph 35
